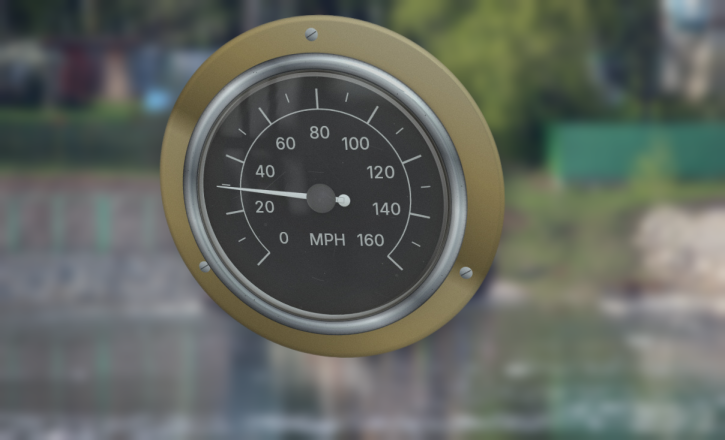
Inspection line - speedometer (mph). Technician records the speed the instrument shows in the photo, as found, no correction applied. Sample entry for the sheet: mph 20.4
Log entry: mph 30
